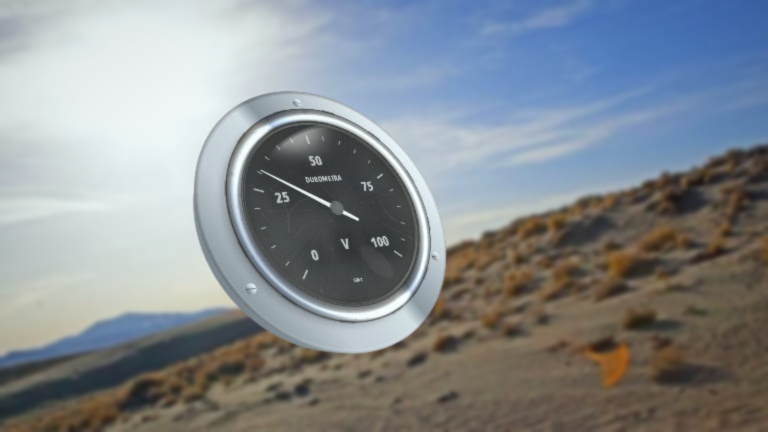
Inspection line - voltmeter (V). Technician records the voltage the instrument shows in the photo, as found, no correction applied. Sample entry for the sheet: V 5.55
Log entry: V 30
